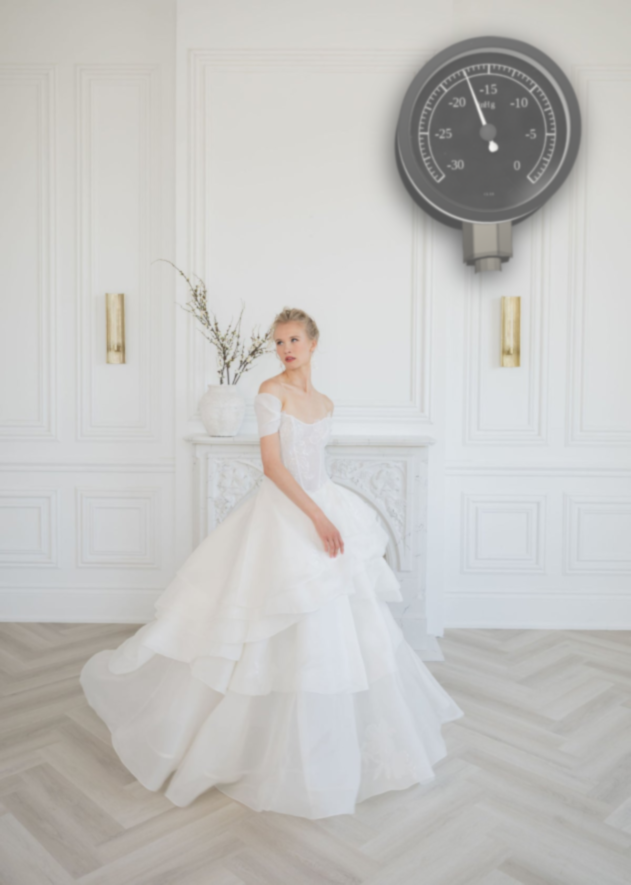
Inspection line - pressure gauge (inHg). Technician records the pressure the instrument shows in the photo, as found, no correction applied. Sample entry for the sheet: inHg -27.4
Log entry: inHg -17.5
